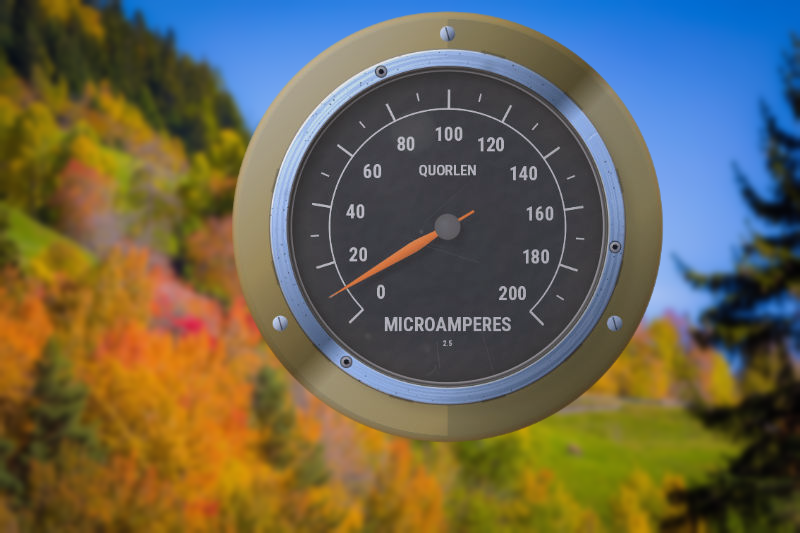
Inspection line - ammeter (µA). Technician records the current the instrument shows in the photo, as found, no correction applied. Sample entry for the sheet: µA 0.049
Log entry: µA 10
